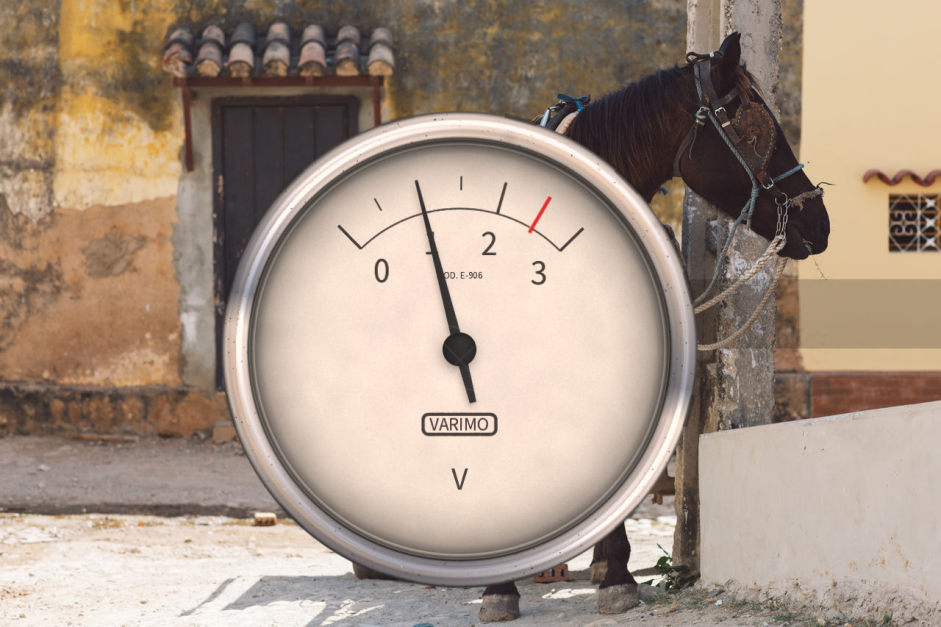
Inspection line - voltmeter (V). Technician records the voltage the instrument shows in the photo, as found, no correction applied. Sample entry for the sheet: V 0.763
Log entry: V 1
